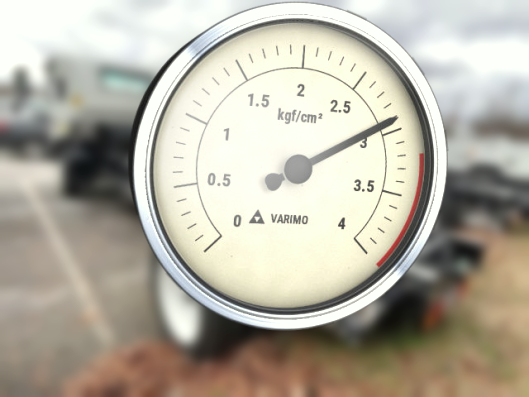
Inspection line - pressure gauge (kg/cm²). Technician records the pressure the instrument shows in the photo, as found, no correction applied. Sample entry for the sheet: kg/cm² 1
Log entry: kg/cm² 2.9
